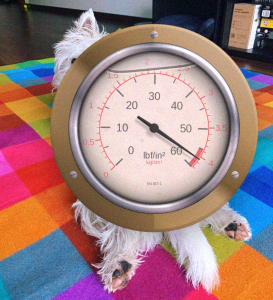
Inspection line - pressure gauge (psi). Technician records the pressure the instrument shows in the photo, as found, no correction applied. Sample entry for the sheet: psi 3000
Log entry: psi 57.5
